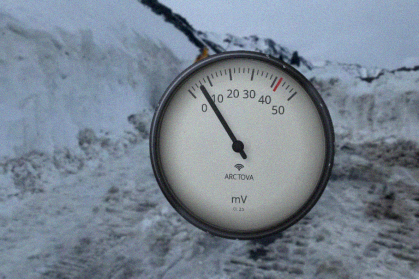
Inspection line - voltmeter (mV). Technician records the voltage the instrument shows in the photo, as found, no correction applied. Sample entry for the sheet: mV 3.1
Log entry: mV 6
